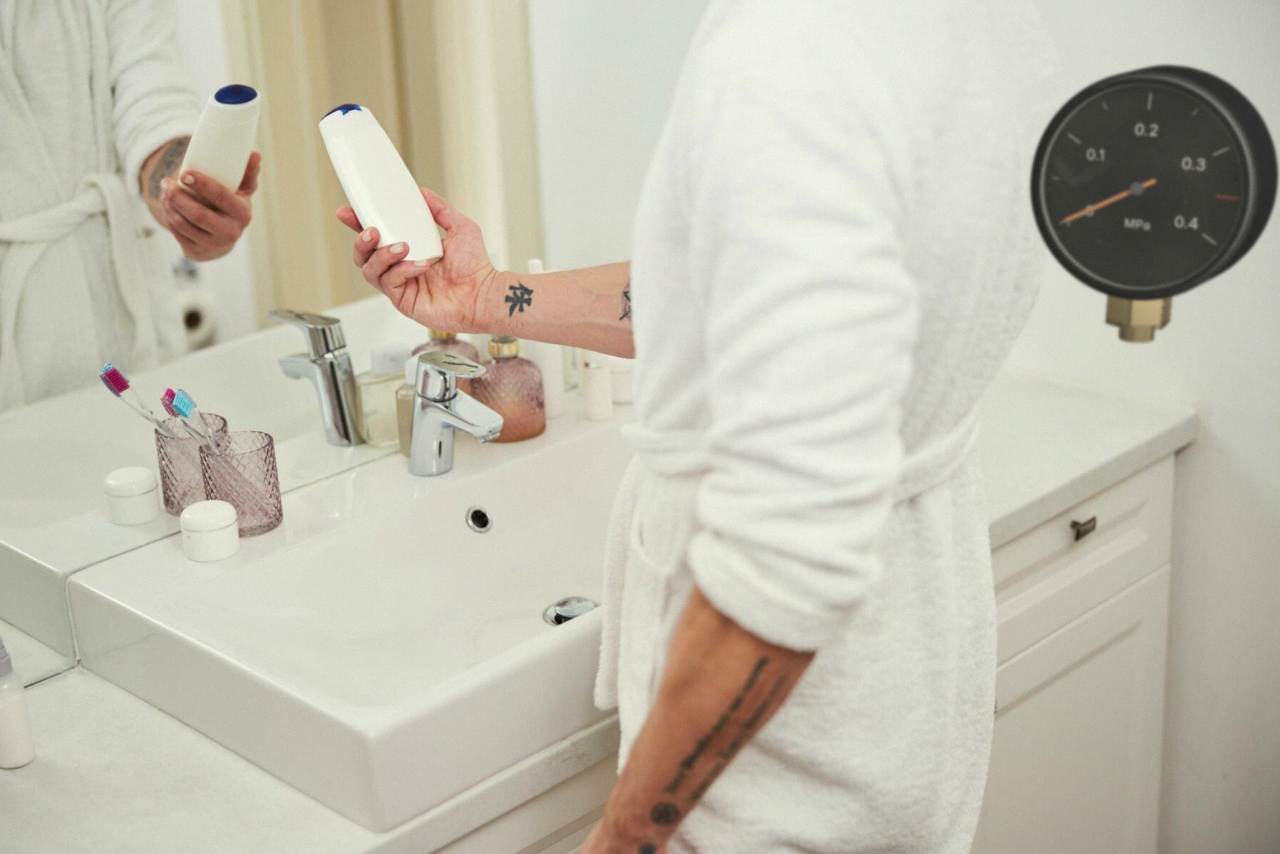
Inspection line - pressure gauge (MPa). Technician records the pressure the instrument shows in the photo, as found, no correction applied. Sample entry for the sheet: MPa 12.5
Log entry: MPa 0
